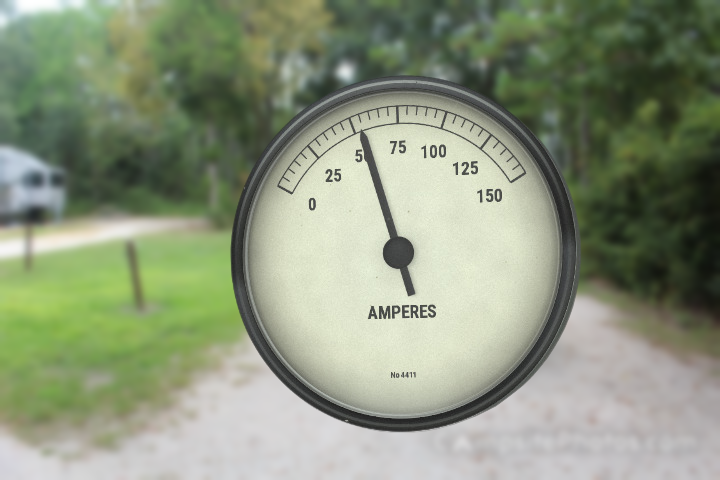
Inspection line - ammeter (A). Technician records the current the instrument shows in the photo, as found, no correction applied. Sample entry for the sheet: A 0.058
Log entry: A 55
